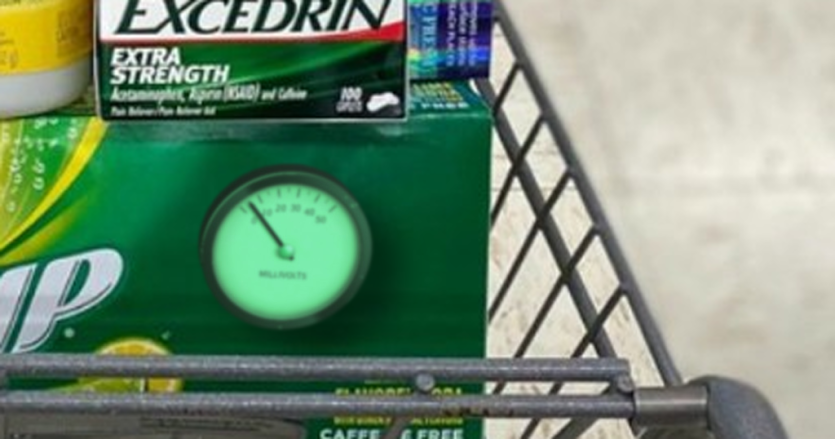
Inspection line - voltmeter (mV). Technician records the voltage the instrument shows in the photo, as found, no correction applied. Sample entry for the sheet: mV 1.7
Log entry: mV 5
